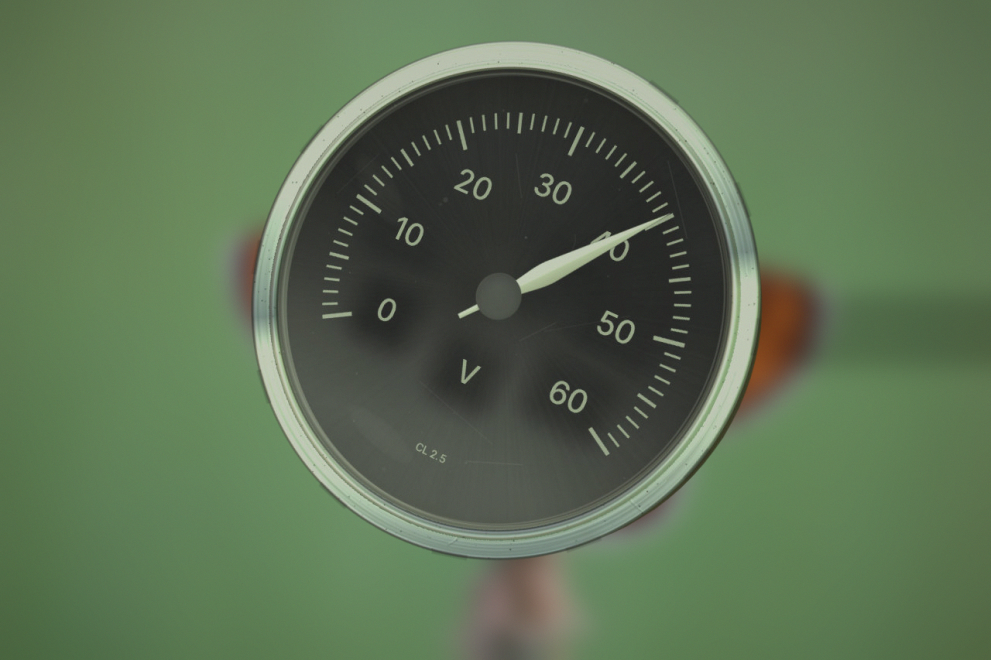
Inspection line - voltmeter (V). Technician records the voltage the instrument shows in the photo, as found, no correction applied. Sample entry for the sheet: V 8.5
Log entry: V 40
